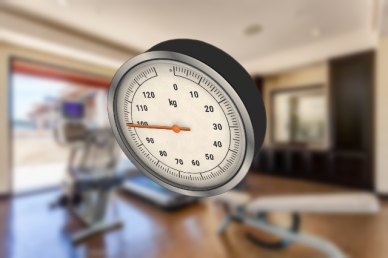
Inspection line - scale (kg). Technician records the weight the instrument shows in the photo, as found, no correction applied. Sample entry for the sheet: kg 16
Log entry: kg 100
